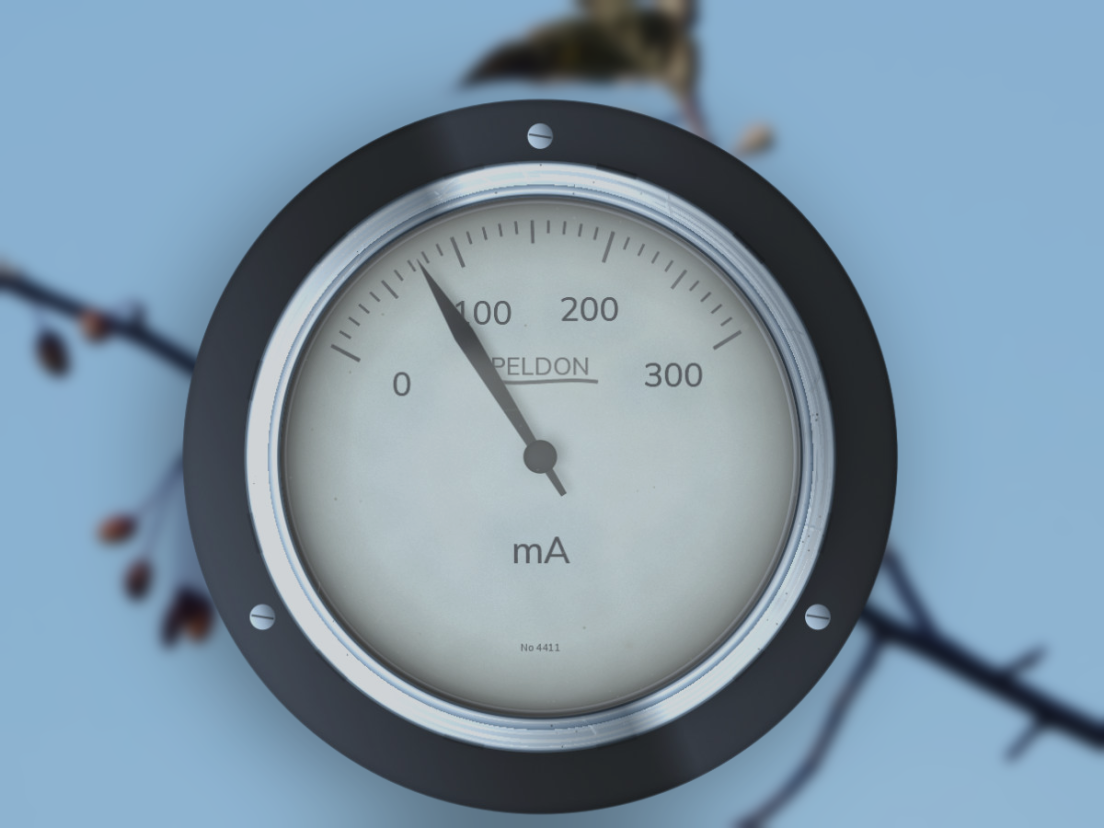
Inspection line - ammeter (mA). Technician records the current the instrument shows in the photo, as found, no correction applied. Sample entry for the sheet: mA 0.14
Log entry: mA 75
